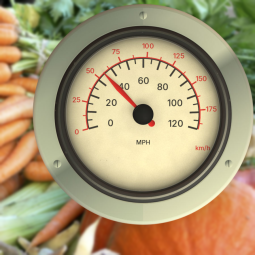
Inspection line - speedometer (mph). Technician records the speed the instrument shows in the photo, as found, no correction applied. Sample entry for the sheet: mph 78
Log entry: mph 35
